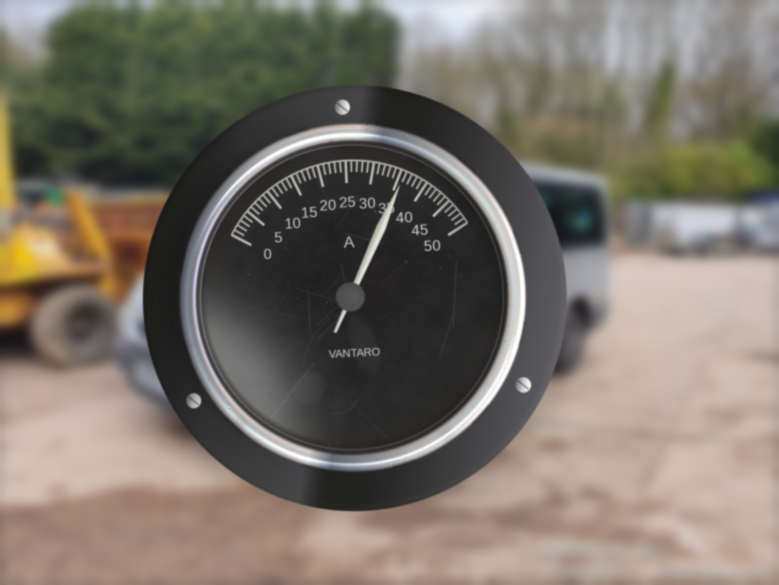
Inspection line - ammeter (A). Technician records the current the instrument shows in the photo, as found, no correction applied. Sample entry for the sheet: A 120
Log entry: A 36
